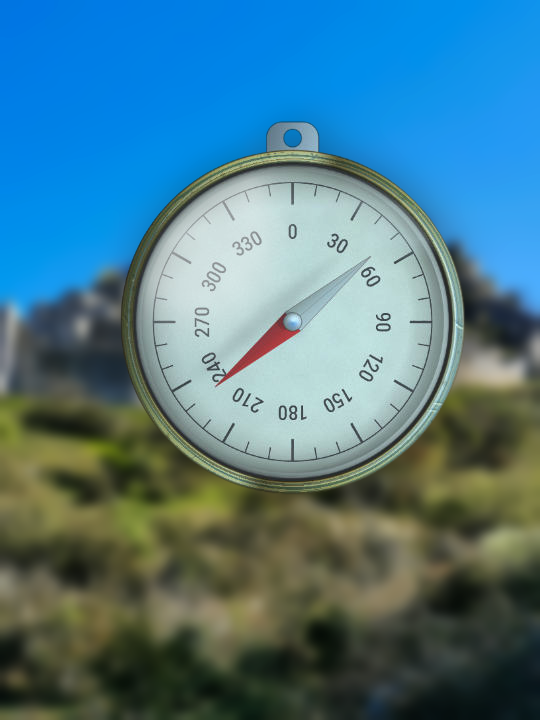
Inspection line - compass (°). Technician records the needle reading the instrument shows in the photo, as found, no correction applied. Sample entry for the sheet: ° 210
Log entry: ° 230
